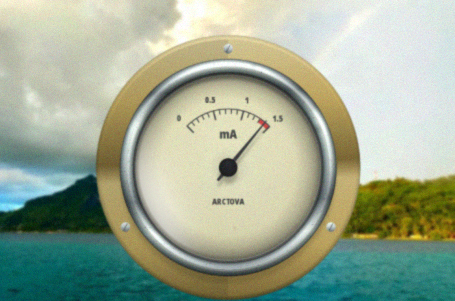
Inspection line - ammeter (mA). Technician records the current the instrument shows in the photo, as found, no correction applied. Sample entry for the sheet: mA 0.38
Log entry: mA 1.4
